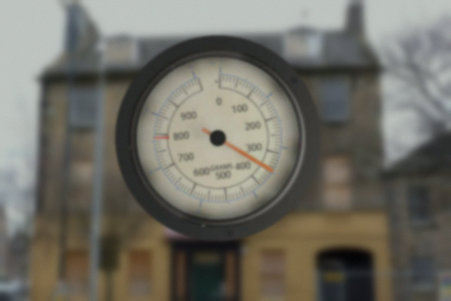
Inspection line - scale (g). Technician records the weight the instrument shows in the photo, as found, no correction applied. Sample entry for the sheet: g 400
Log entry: g 350
